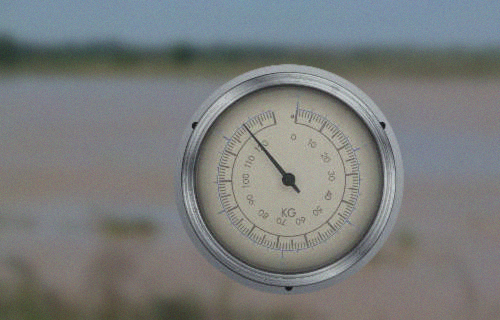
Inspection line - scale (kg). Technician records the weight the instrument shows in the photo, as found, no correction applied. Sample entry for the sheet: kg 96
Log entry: kg 120
